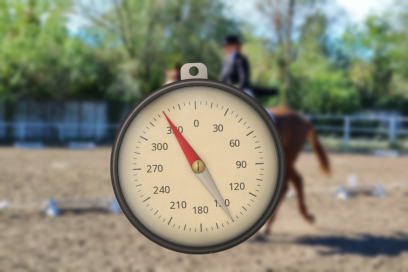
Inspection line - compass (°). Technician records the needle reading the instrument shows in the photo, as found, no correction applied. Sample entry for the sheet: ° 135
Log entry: ° 330
